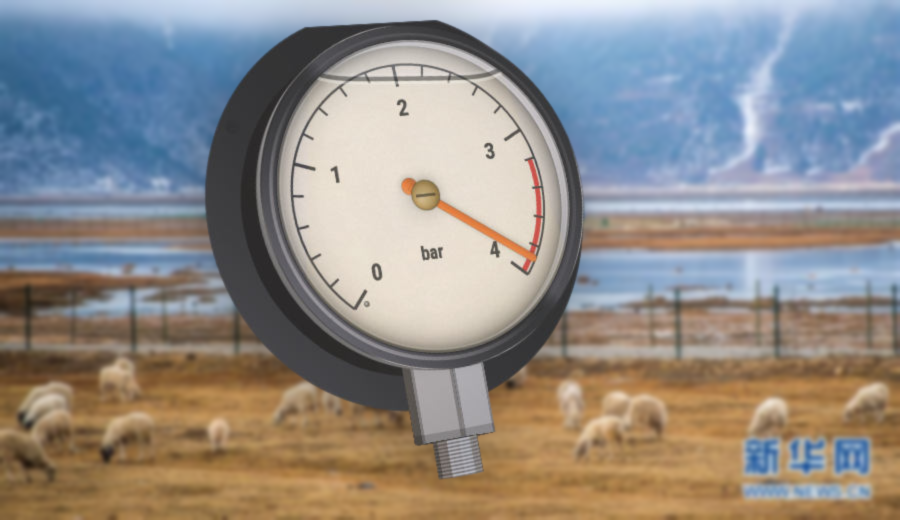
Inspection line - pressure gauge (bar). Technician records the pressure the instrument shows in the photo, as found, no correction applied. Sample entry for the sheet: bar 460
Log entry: bar 3.9
